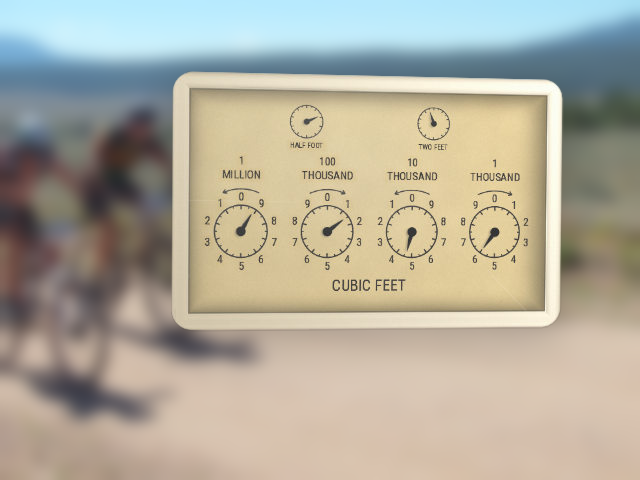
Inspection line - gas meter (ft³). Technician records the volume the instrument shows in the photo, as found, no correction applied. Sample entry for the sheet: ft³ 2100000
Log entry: ft³ 914600
